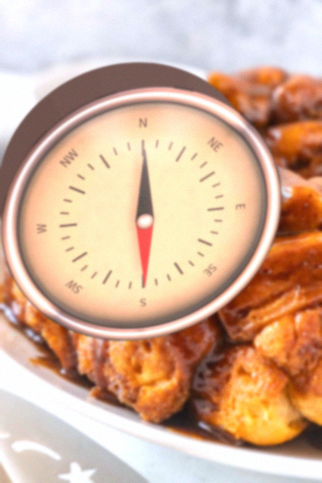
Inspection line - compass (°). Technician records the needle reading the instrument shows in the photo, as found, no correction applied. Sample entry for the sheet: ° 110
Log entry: ° 180
